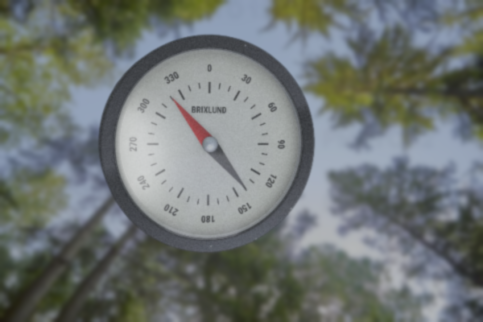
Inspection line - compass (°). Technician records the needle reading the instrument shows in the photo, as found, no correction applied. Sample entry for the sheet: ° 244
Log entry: ° 320
